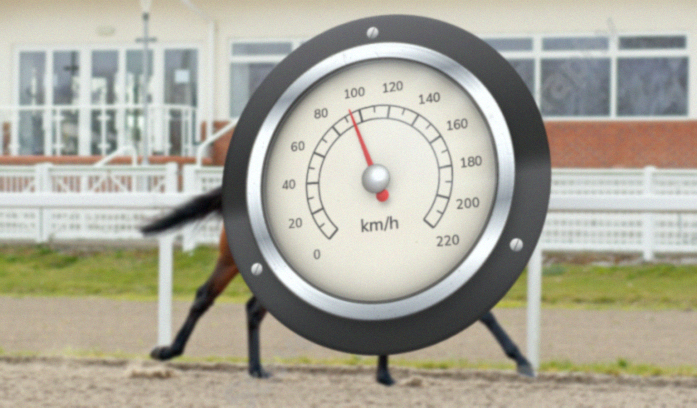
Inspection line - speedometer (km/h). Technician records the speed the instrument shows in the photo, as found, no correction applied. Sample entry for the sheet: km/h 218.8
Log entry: km/h 95
